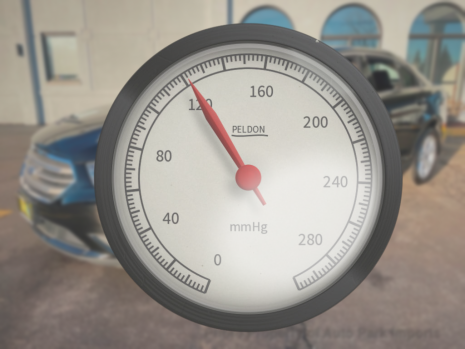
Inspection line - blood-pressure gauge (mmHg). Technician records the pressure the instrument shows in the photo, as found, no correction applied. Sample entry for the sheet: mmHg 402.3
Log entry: mmHg 122
